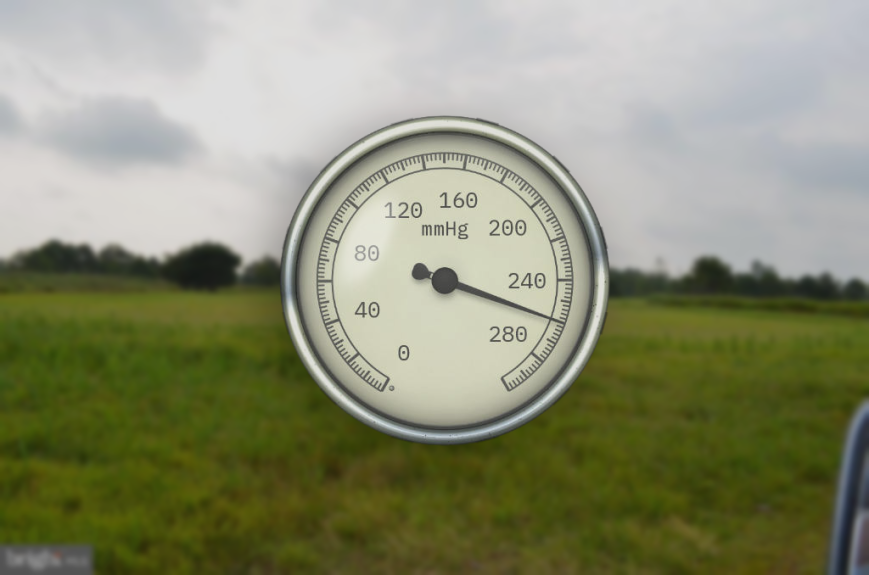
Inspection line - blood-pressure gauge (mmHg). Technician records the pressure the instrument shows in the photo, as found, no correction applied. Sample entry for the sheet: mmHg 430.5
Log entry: mmHg 260
